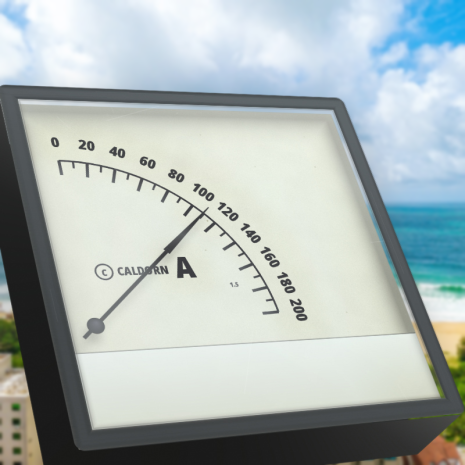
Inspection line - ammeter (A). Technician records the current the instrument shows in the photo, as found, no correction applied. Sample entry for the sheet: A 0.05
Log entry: A 110
